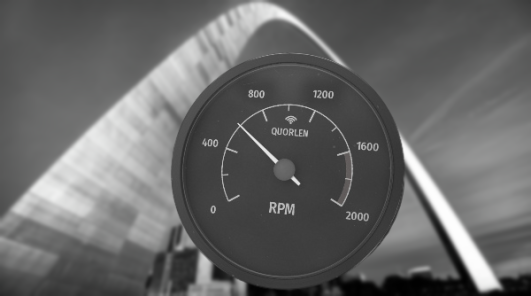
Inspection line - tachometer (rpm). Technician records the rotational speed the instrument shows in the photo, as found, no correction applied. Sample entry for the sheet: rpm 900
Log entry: rpm 600
